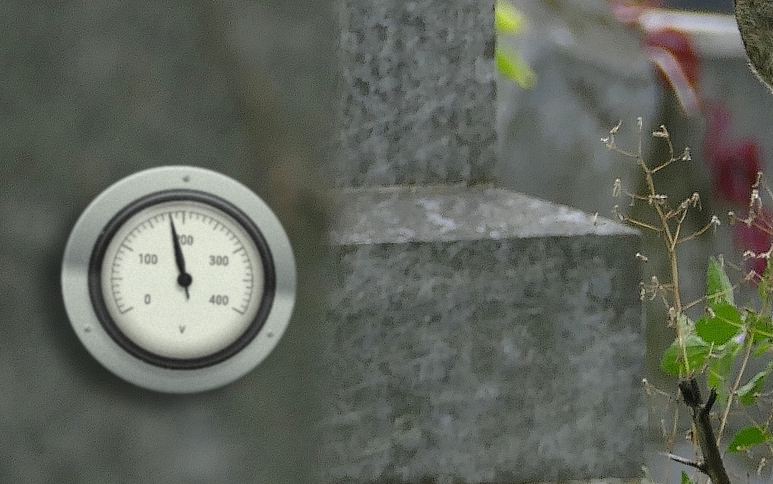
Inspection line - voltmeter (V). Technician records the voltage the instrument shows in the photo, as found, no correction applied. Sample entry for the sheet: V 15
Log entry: V 180
